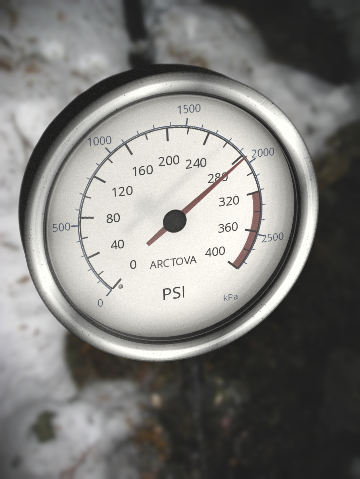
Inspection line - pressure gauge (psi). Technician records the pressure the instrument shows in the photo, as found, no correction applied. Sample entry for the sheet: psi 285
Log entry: psi 280
